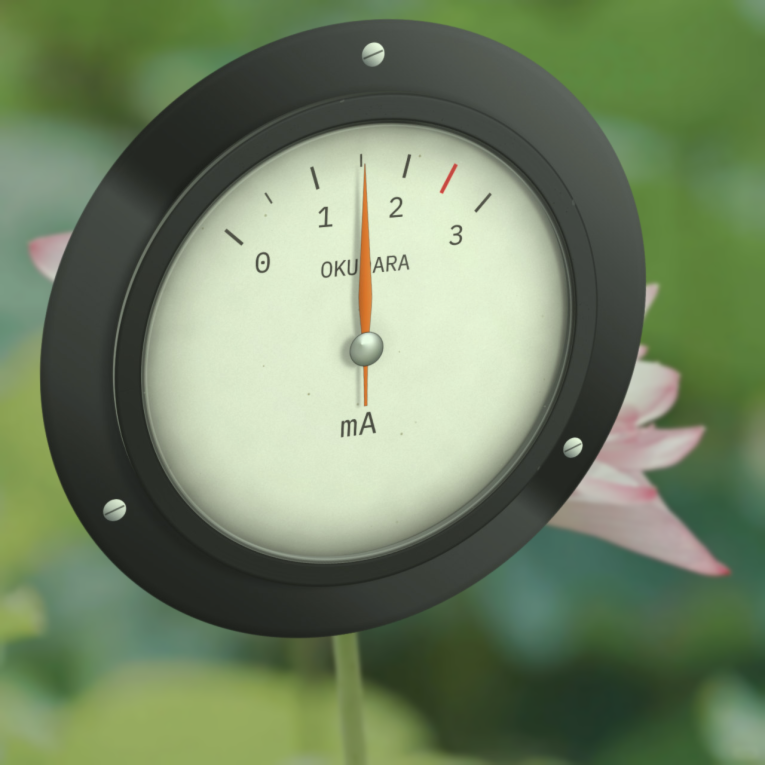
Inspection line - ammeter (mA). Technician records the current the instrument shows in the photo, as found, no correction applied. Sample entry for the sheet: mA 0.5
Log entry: mA 1.5
